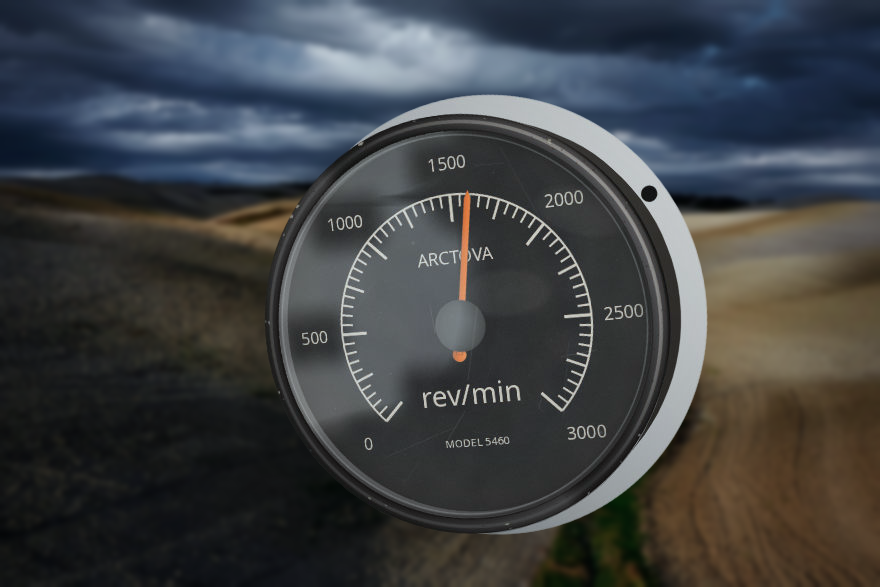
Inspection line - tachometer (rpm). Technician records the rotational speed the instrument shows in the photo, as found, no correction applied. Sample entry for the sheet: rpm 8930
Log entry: rpm 1600
